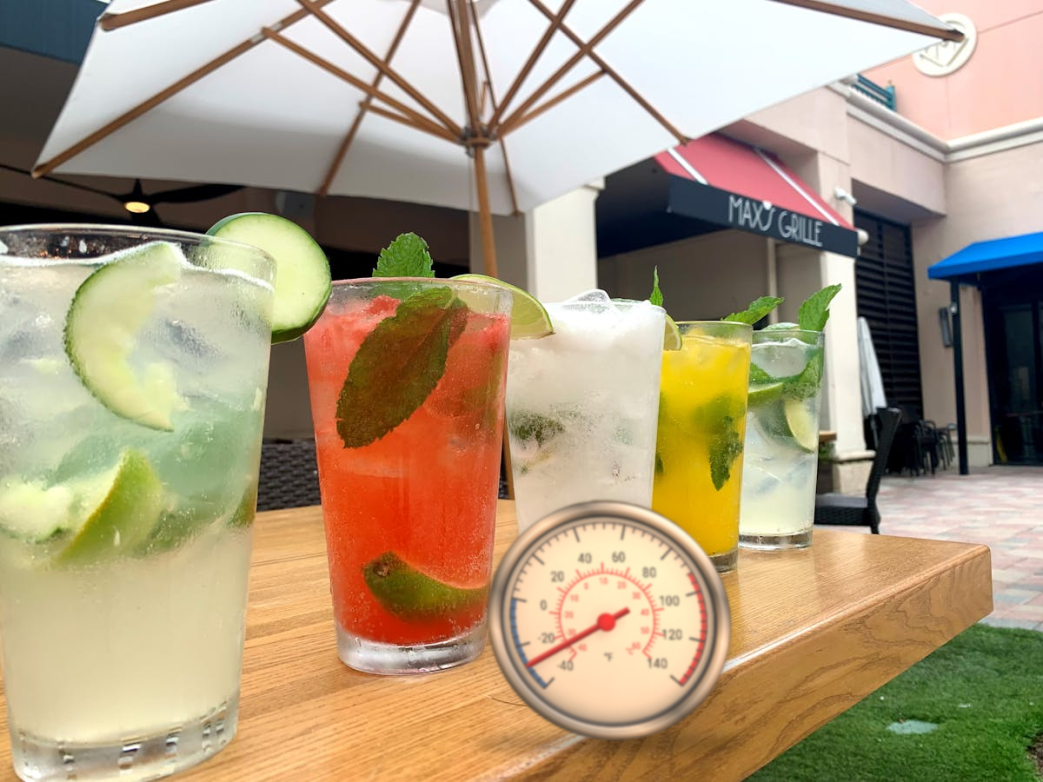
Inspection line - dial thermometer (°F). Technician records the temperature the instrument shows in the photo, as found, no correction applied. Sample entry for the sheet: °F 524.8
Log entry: °F -28
